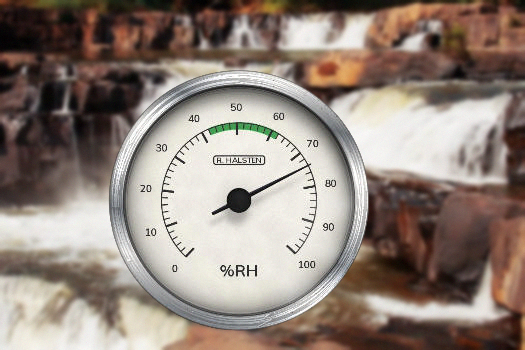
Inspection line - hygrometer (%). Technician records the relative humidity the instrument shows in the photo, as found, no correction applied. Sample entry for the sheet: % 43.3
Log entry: % 74
